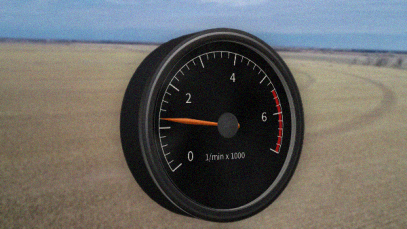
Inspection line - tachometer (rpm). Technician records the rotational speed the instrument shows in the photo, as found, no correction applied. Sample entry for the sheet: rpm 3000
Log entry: rpm 1200
